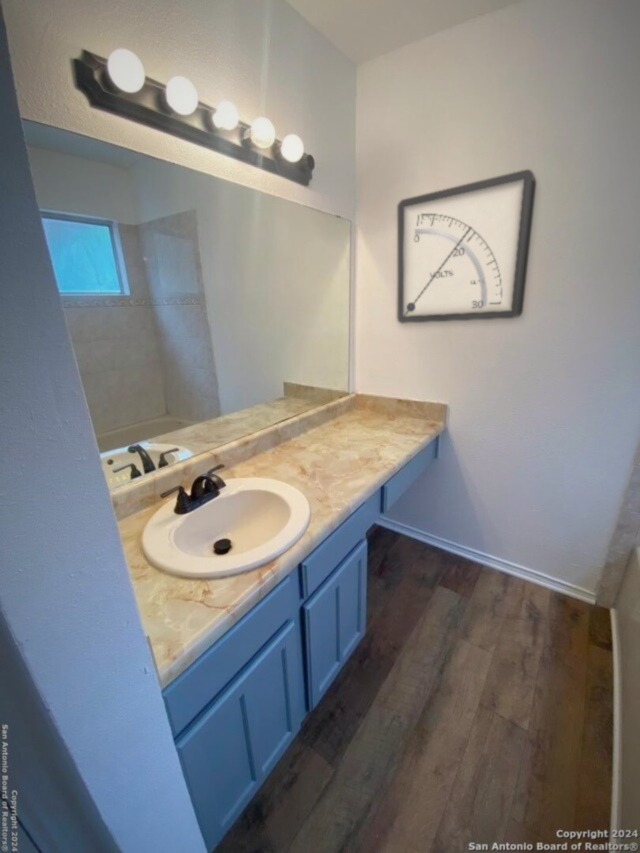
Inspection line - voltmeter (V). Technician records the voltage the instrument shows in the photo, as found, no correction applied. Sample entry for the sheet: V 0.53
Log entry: V 19
